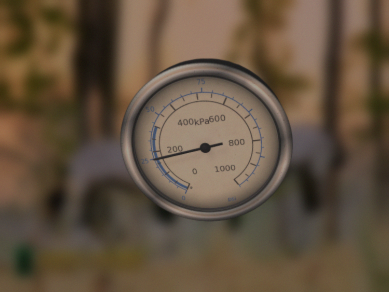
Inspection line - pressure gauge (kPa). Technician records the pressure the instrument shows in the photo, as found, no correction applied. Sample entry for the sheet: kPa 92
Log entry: kPa 175
